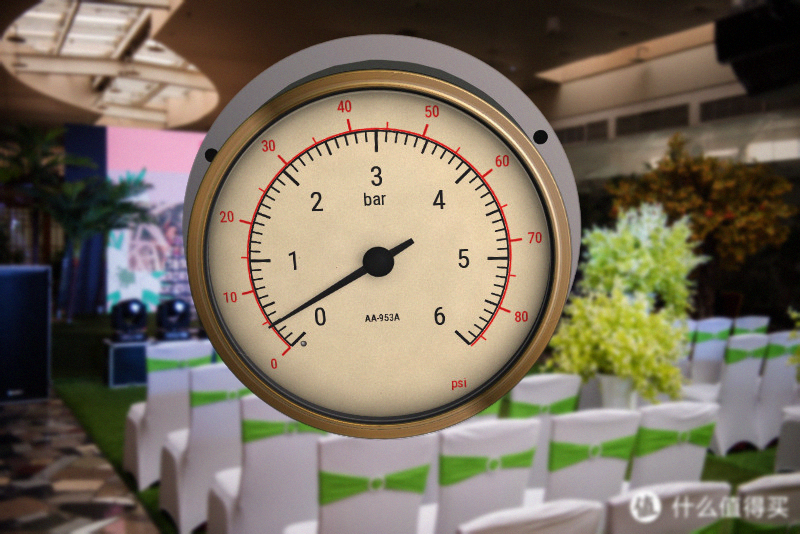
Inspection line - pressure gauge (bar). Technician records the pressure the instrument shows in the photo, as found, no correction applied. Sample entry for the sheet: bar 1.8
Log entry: bar 0.3
